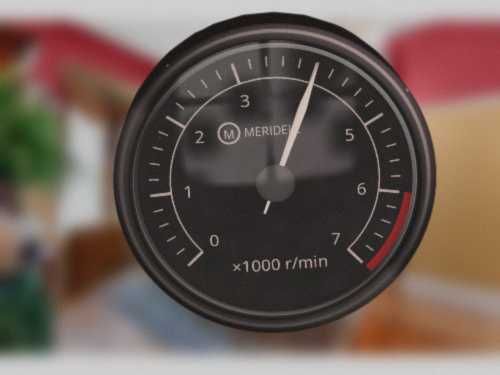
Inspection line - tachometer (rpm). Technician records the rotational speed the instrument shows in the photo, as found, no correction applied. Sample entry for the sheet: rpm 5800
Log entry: rpm 4000
